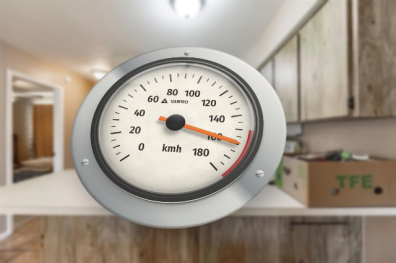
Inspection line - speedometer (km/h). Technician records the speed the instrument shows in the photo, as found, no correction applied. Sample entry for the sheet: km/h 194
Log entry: km/h 160
